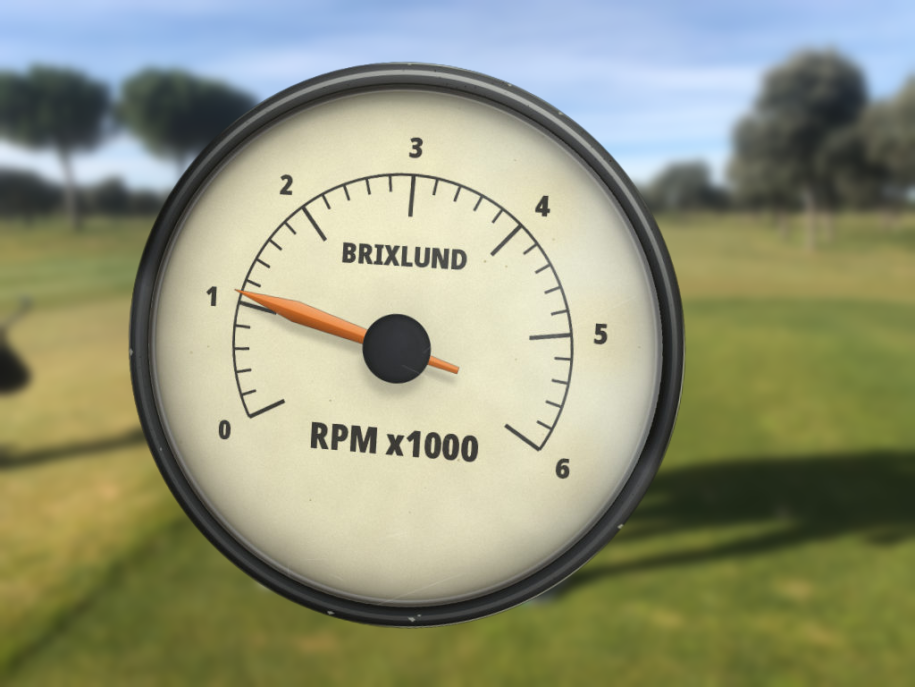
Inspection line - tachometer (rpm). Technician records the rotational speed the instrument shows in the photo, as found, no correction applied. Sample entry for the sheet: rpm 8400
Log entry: rpm 1100
